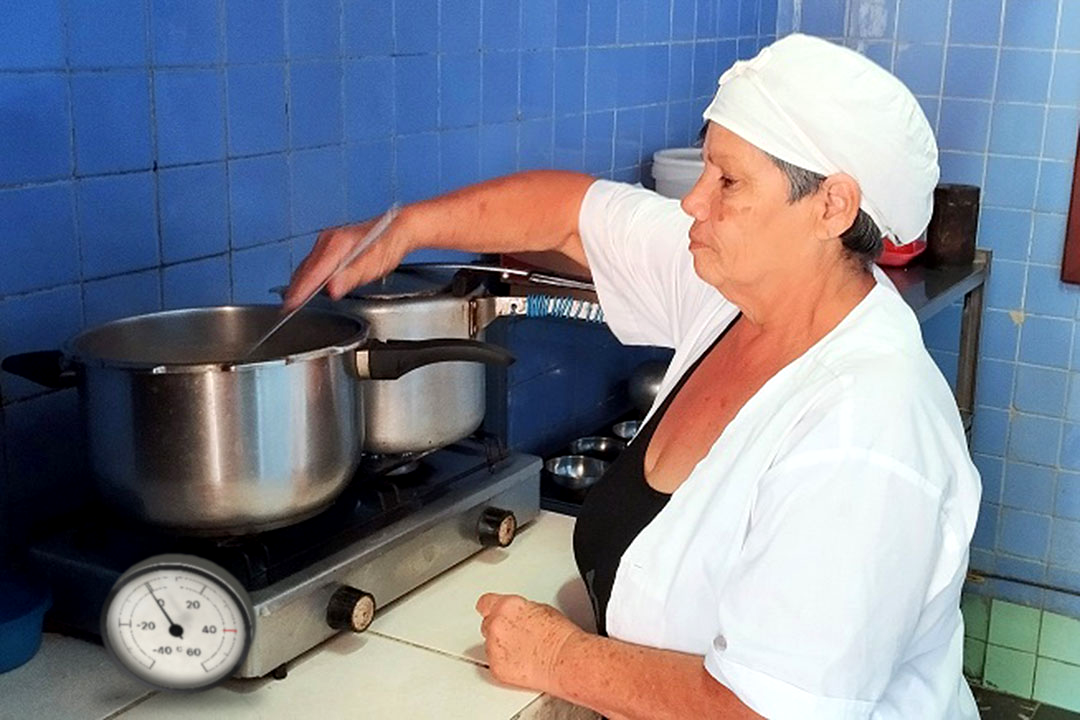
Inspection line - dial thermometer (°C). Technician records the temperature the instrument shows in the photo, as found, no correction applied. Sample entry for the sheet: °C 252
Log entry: °C 0
